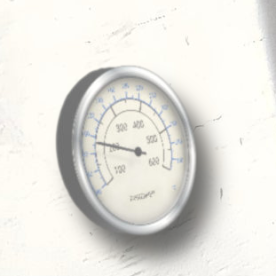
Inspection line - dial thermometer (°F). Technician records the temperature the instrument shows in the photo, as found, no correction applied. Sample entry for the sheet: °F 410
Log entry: °F 200
